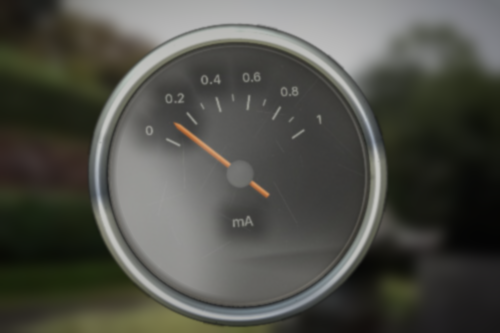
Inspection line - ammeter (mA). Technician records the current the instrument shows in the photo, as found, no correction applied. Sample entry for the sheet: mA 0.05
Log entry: mA 0.1
